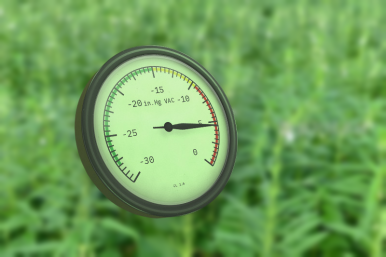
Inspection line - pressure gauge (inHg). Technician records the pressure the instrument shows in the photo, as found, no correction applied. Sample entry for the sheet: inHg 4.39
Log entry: inHg -4.5
